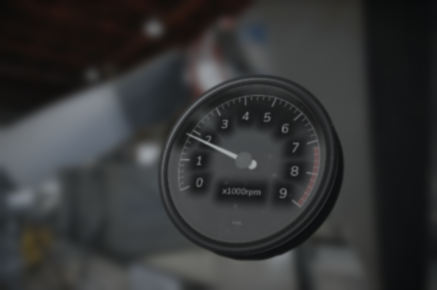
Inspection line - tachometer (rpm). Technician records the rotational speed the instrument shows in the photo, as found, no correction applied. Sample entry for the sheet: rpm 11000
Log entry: rpm 1800
